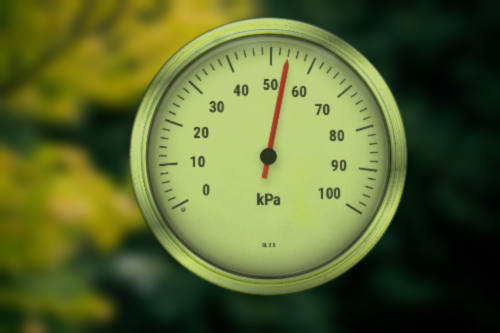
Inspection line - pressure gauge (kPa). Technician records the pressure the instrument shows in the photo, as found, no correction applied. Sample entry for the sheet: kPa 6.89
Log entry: kPa 54
